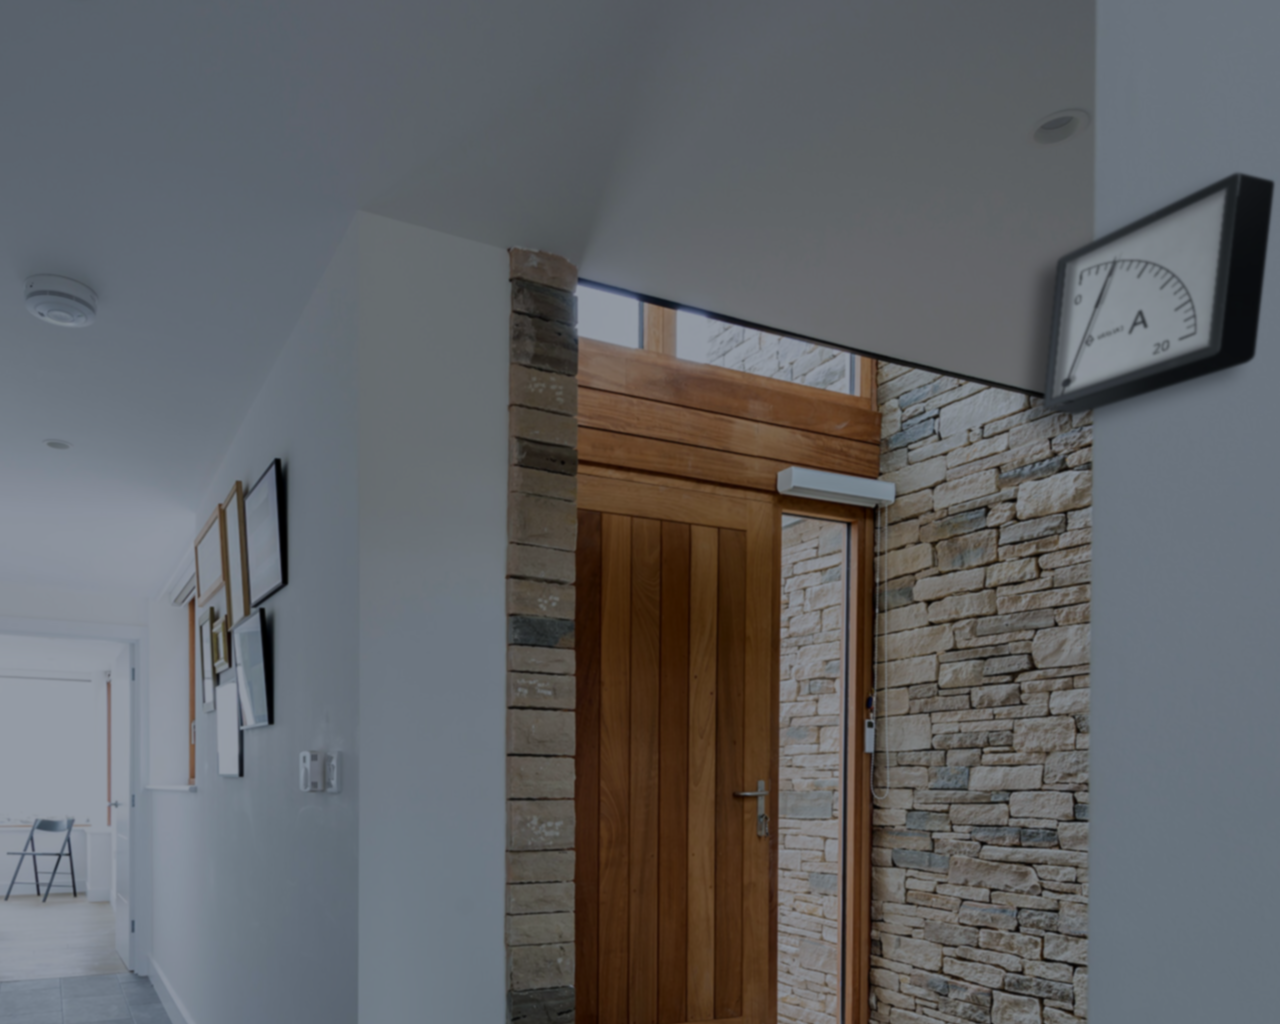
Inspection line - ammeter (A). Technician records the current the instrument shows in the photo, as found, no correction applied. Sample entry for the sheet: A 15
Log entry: A 4
